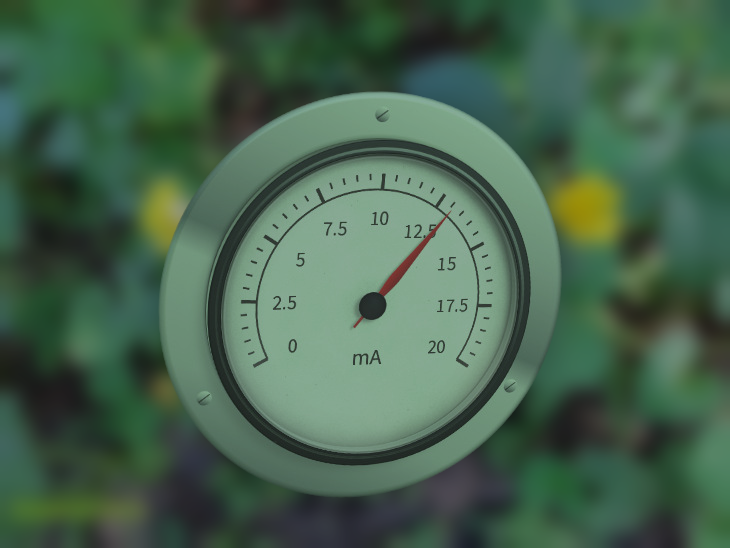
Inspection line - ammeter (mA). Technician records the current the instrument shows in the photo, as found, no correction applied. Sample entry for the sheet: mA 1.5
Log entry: mA 13
